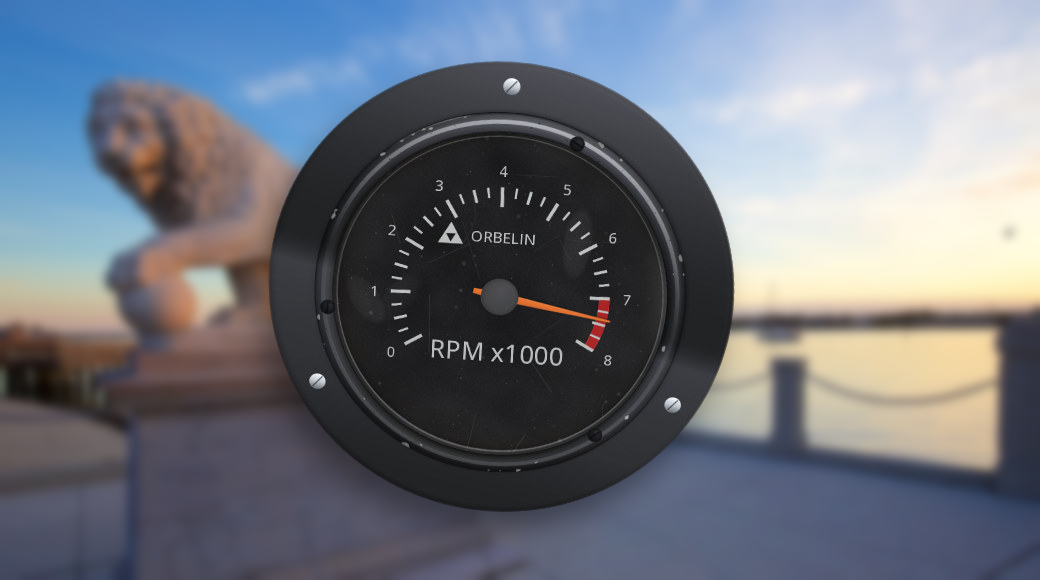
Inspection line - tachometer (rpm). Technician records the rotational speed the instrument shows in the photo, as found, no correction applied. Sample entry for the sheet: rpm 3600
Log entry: rpm 7375
